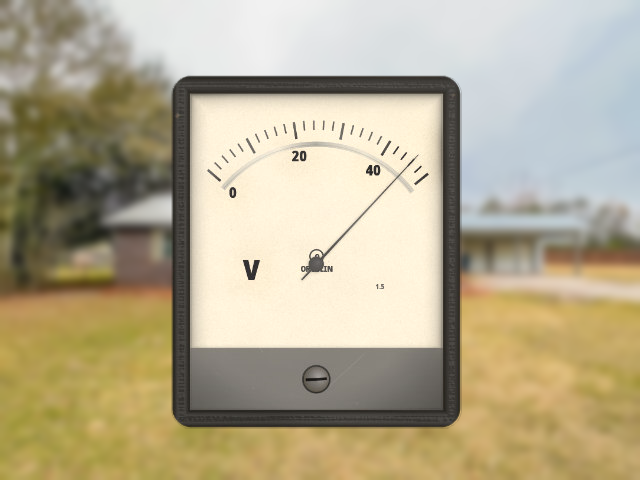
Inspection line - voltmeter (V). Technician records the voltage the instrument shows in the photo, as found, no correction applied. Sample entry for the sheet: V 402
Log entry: V 46
